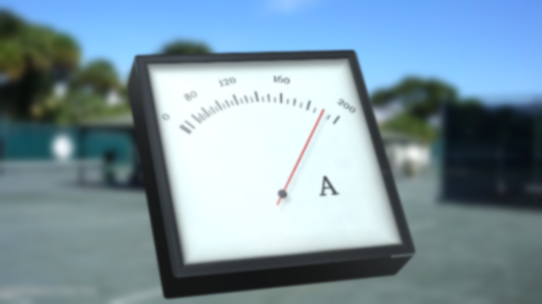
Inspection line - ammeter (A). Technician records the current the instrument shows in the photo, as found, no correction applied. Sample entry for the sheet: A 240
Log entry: A 190
